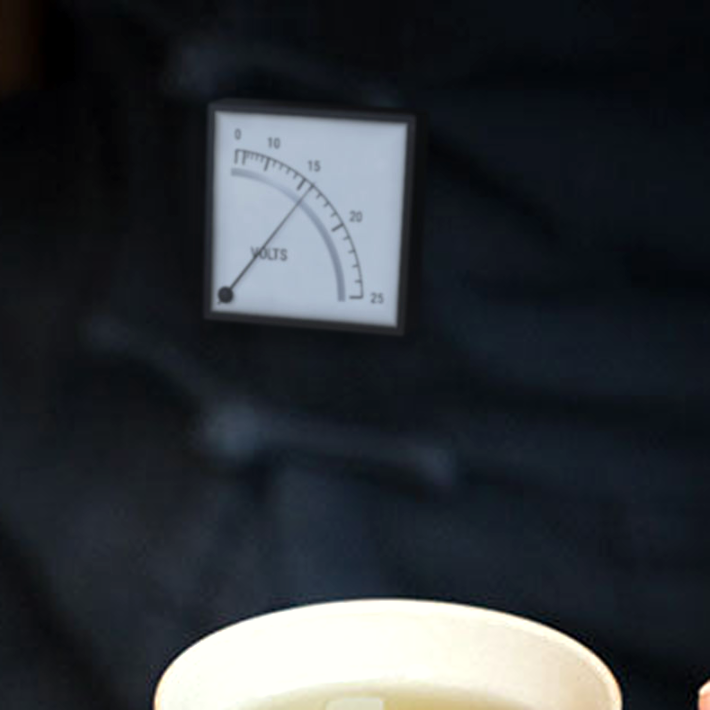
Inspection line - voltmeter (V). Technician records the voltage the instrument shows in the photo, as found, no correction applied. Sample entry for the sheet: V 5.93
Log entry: V 16
